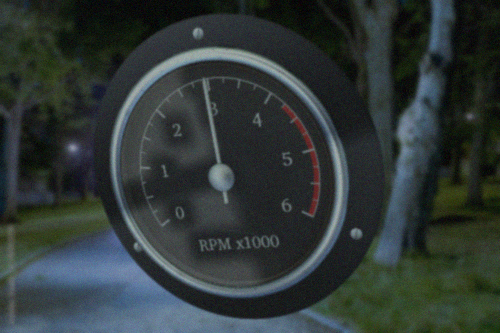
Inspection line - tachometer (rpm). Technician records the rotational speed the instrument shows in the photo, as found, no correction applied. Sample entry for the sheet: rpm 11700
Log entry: rpm 3000
